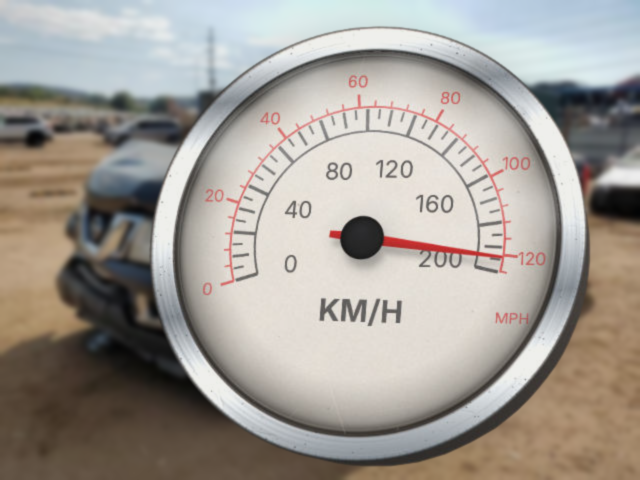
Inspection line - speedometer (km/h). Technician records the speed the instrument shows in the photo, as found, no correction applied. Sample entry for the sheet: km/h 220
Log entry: km/h 195
